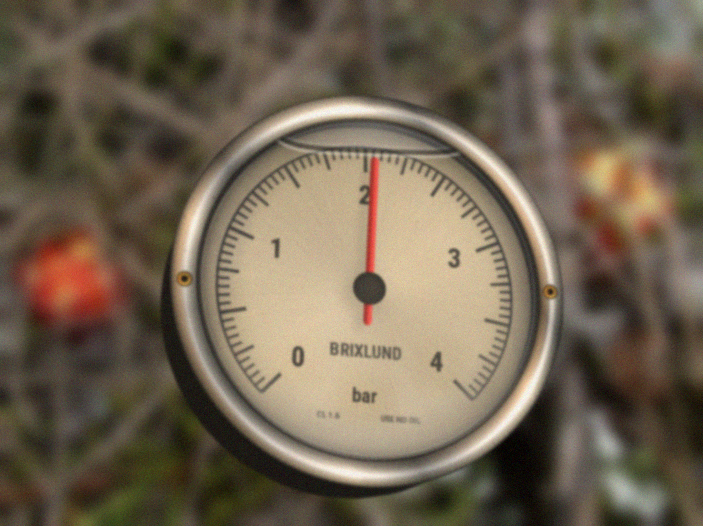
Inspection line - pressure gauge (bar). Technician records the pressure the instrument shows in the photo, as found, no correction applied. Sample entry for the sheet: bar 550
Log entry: bar 2.05
